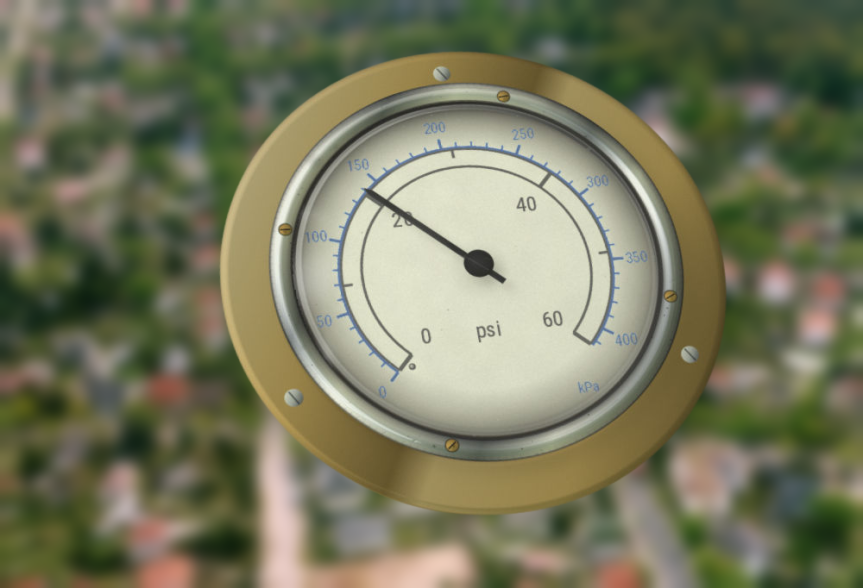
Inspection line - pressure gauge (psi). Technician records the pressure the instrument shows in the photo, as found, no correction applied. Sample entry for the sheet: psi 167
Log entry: psi 20
